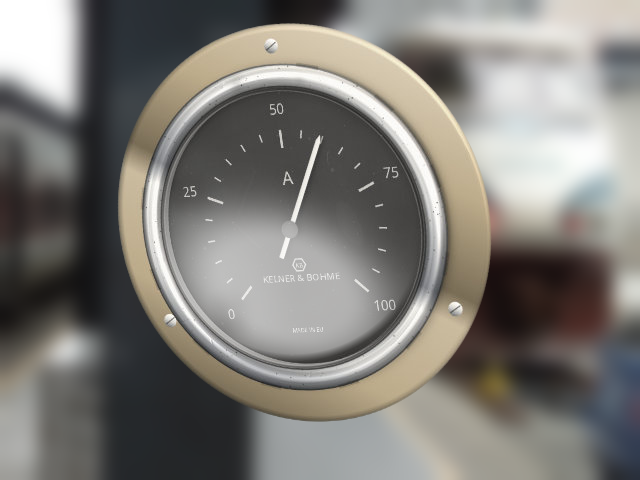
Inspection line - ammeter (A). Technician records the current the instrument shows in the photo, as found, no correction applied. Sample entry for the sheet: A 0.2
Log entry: A 60
